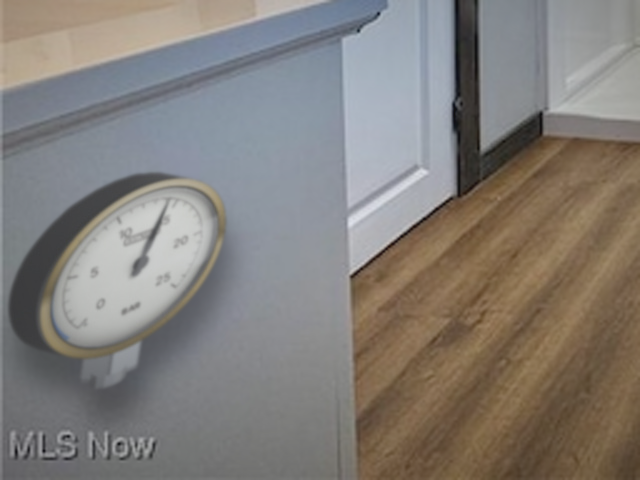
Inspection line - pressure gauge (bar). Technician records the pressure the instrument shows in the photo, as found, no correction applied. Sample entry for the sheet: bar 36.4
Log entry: bar 14
